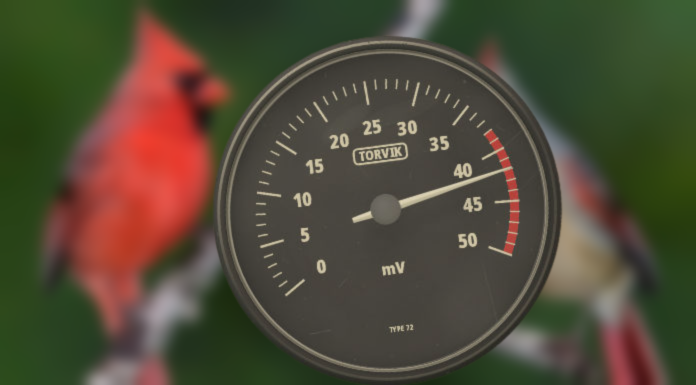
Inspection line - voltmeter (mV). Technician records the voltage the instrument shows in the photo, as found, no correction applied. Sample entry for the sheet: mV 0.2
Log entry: mV 42
